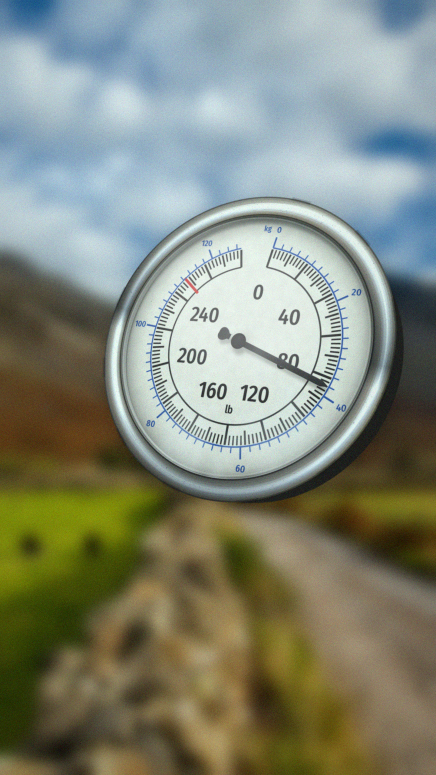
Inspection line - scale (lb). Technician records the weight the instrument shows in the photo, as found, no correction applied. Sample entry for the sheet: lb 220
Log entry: lb 84
